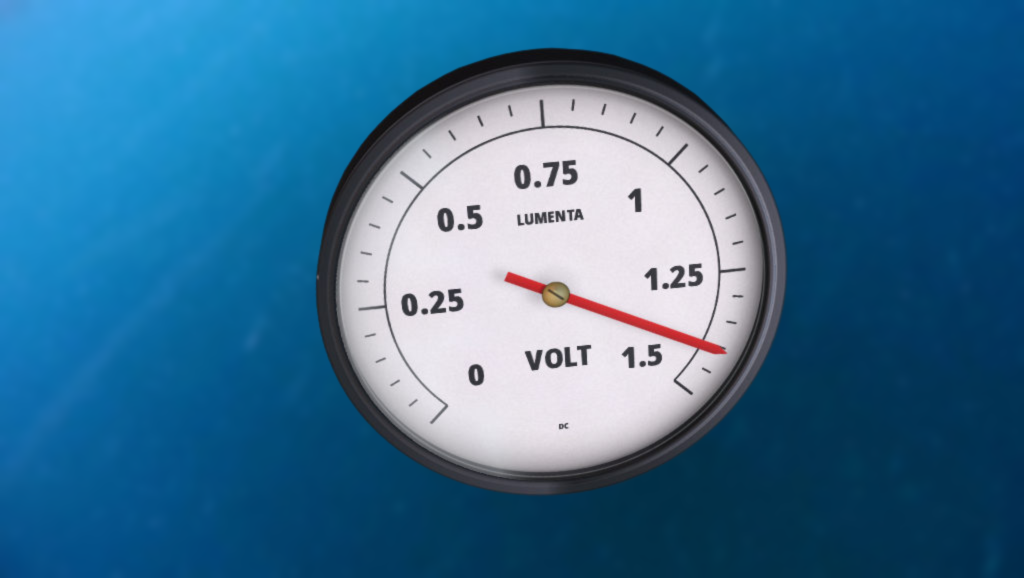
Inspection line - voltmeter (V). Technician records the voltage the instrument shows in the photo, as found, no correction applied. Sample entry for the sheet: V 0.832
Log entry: V 1.4
